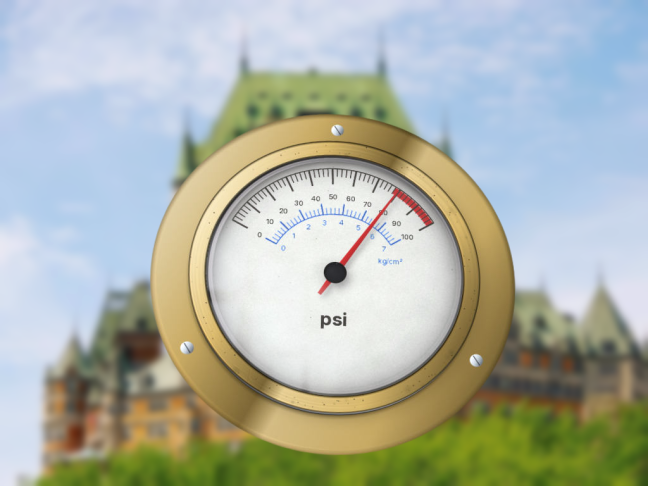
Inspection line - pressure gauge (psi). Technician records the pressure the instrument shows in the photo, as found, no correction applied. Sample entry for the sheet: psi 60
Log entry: psi 80
